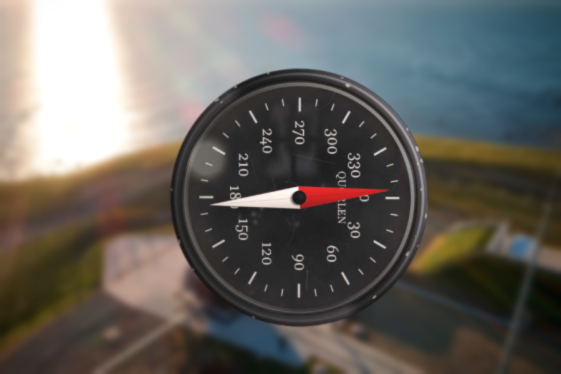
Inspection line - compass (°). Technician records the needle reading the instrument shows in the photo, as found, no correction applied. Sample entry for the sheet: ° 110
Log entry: ° 355
